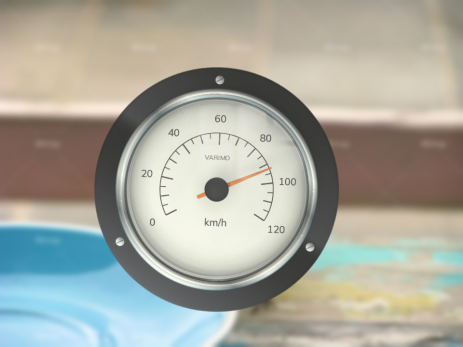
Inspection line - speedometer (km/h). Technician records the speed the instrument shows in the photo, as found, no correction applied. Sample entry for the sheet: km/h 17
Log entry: km/h 92.5
